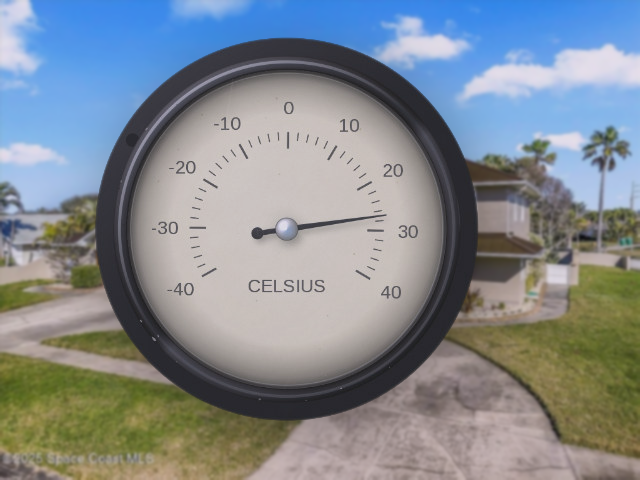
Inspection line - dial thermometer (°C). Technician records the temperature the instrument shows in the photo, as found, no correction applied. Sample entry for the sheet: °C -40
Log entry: °C 27
